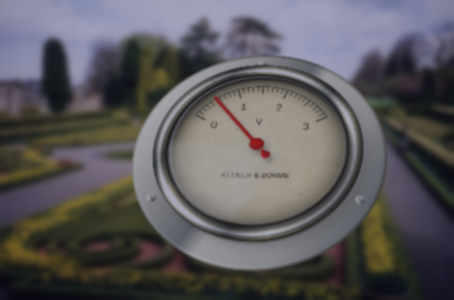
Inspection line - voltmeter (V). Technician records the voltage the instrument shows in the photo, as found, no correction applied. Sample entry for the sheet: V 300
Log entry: V 0.5
